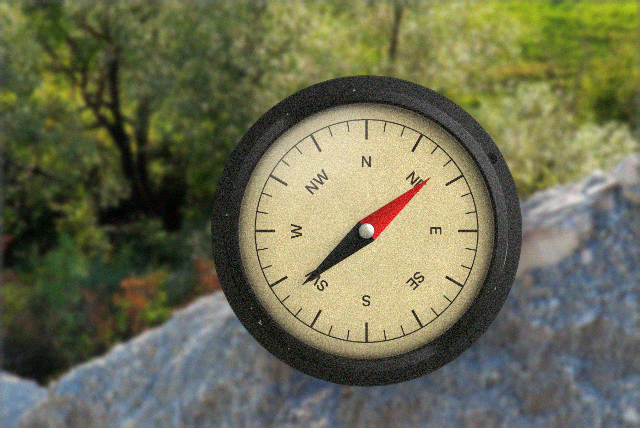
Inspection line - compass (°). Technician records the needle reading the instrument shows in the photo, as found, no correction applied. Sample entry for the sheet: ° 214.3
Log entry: ° 50
